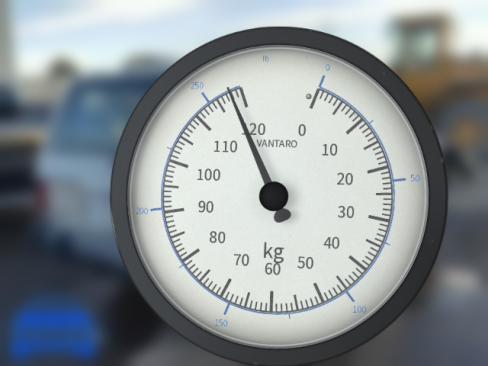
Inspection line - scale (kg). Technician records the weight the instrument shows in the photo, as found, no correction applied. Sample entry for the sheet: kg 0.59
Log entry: kg 118
